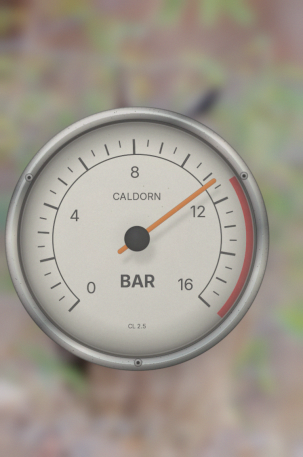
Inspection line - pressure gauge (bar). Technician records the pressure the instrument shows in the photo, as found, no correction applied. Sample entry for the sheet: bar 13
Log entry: bar 11.25
